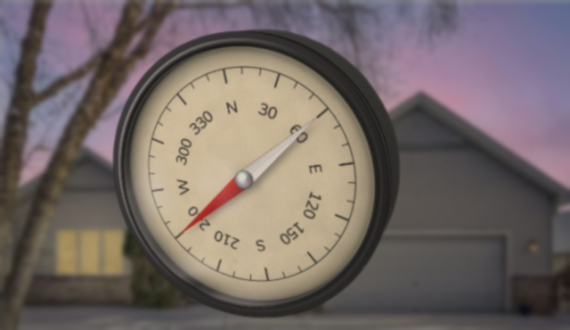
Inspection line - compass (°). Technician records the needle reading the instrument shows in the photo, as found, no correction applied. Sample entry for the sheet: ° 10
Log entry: ° 240
